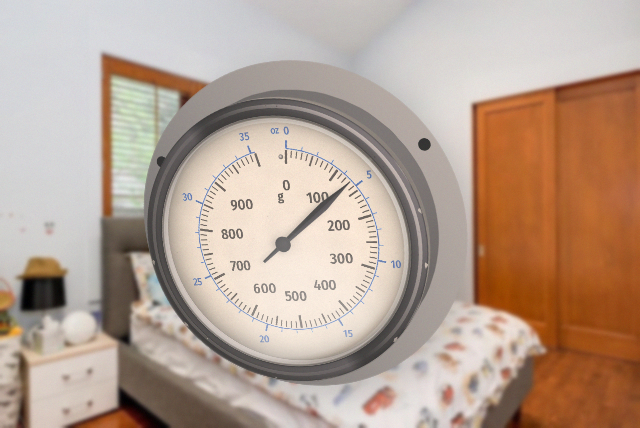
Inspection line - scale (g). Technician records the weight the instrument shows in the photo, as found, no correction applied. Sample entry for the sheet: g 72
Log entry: g 130
